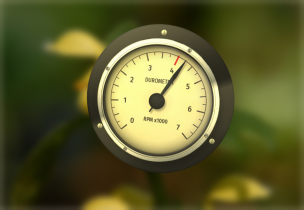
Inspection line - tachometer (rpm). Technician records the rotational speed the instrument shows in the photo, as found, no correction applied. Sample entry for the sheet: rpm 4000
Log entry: rpm 4250
